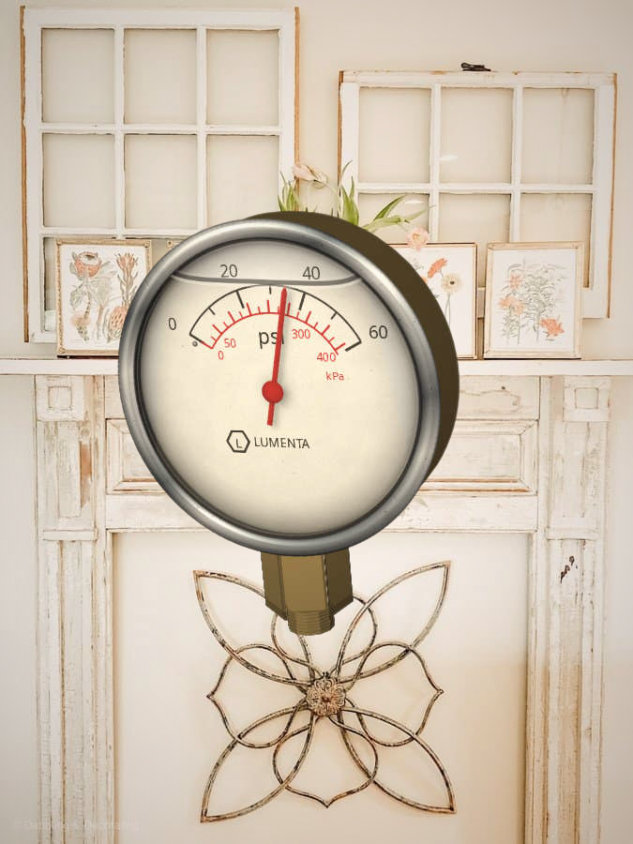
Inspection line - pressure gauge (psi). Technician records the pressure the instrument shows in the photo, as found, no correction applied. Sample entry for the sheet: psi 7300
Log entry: psi 35
